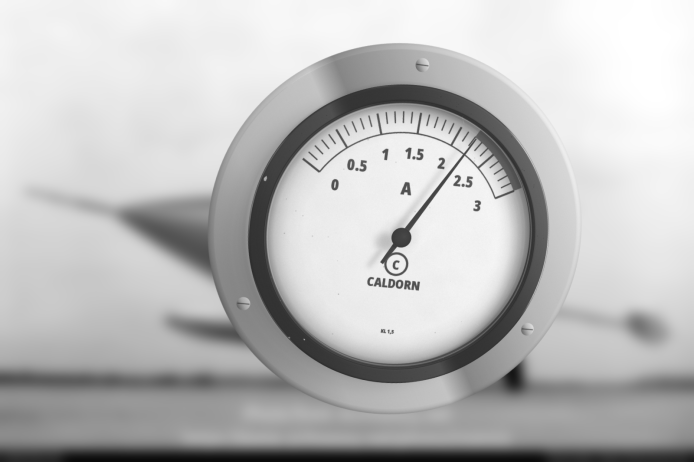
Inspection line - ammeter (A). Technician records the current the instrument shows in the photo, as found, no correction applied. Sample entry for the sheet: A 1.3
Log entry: A 2.2
